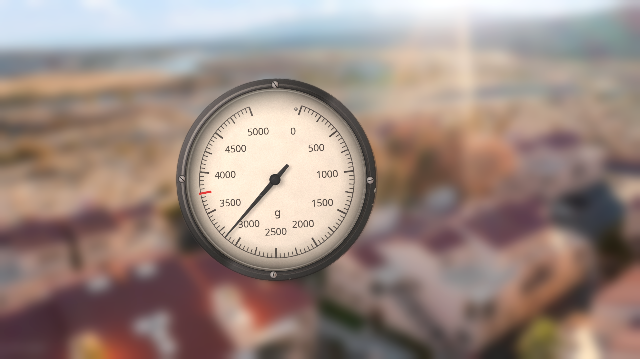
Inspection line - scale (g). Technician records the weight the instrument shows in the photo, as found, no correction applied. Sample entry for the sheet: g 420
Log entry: g 3150
